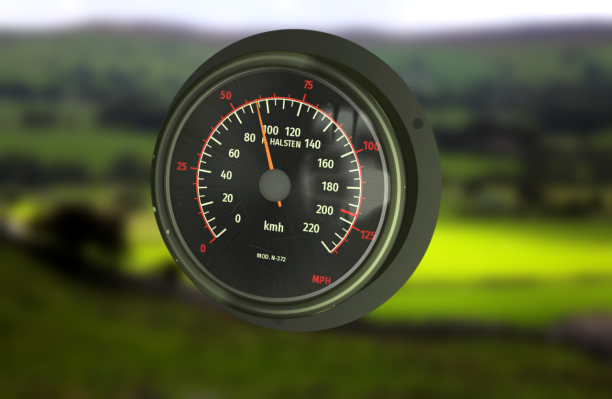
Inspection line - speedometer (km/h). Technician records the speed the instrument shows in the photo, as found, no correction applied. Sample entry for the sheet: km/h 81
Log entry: km/h 95
